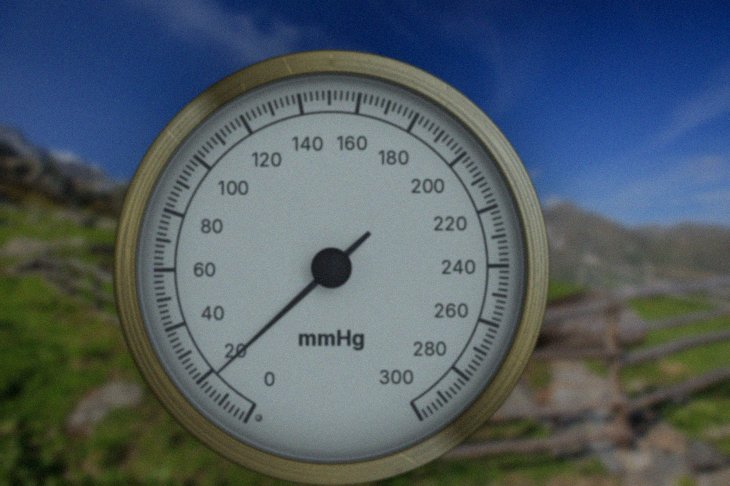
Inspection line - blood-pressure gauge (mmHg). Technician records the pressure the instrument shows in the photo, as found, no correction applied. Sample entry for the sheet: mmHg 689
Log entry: mmHg 18
